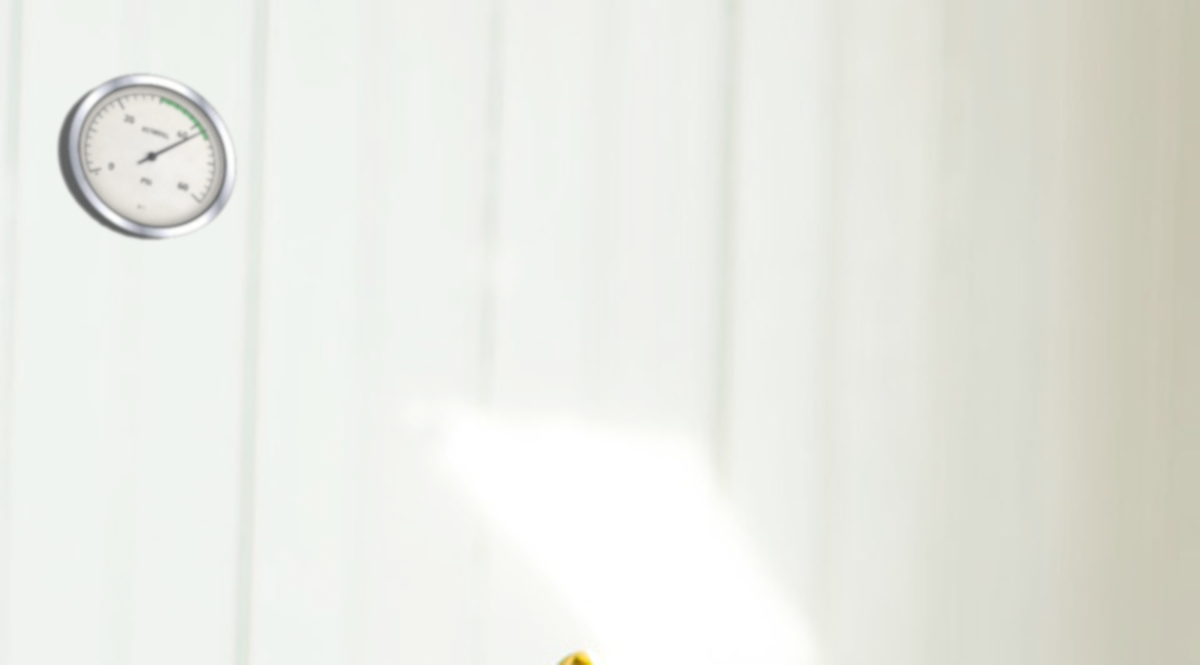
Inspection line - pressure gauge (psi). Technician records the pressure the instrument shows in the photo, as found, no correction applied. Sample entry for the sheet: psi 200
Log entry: psi 42
